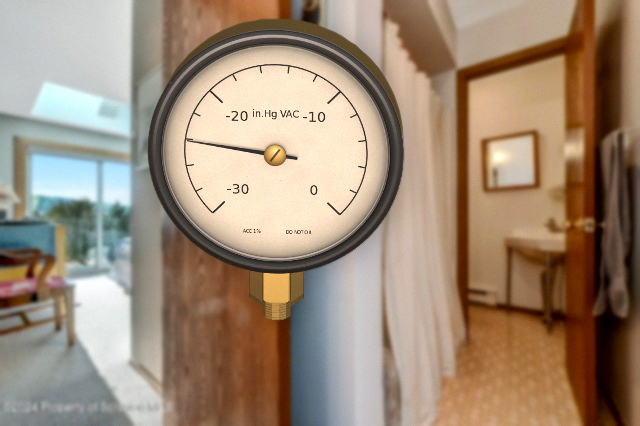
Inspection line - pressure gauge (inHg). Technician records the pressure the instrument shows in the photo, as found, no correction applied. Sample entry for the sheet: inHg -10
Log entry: inHg -24
